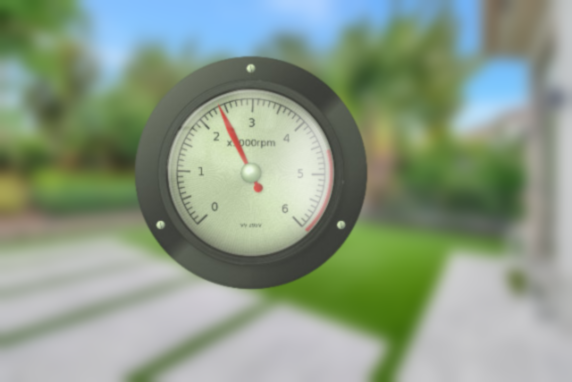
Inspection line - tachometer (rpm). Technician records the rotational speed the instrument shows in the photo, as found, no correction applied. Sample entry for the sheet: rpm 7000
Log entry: rpm 2400
